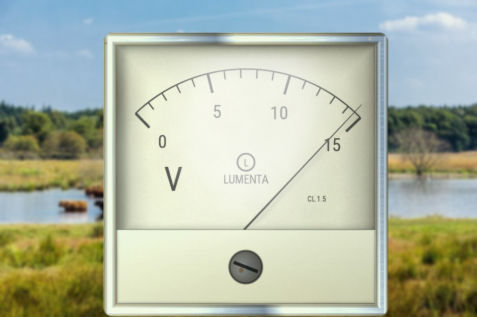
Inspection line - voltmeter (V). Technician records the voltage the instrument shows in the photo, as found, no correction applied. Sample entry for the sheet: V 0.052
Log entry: V 14.5
